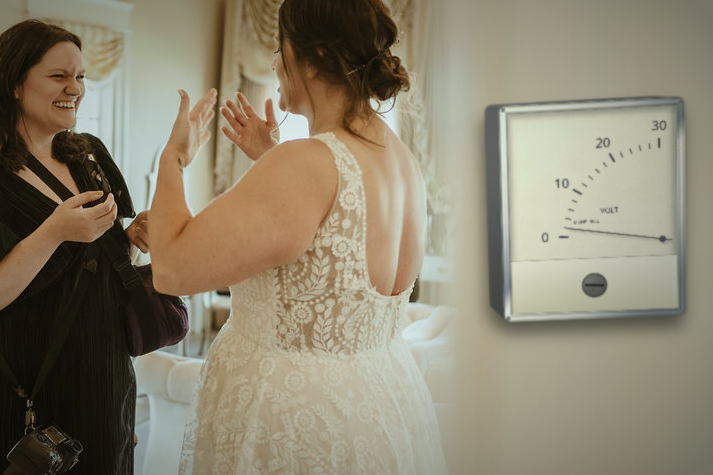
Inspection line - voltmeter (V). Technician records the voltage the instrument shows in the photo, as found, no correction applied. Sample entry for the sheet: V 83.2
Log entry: V 2
